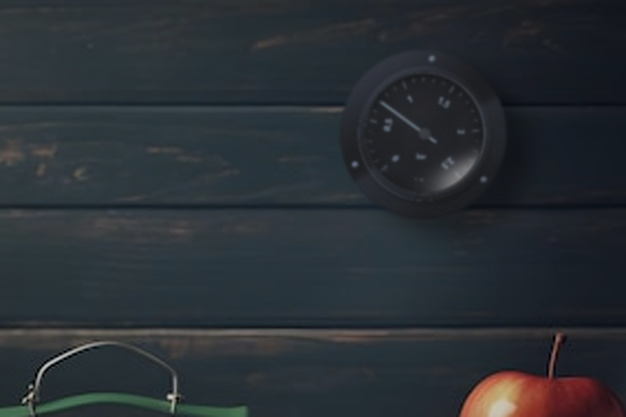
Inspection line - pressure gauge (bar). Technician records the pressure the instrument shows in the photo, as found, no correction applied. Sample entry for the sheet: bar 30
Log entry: bar 0.7
